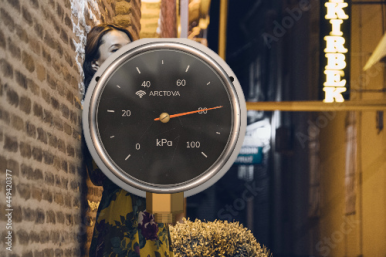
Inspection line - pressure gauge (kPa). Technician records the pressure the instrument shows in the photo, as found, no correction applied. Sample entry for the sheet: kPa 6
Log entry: kPa 80
